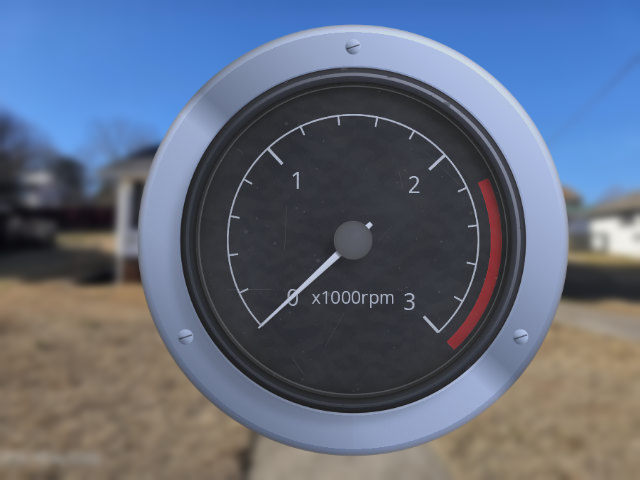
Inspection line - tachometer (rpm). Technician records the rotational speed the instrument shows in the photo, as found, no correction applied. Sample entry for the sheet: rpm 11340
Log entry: rpm 0
